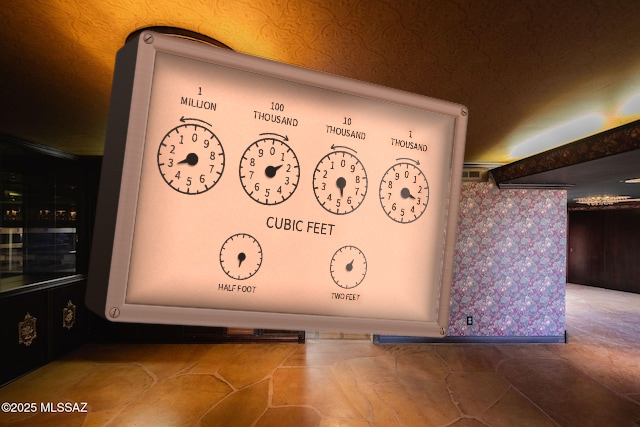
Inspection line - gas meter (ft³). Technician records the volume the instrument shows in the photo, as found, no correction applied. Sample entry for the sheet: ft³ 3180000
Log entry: ft³ 315300
